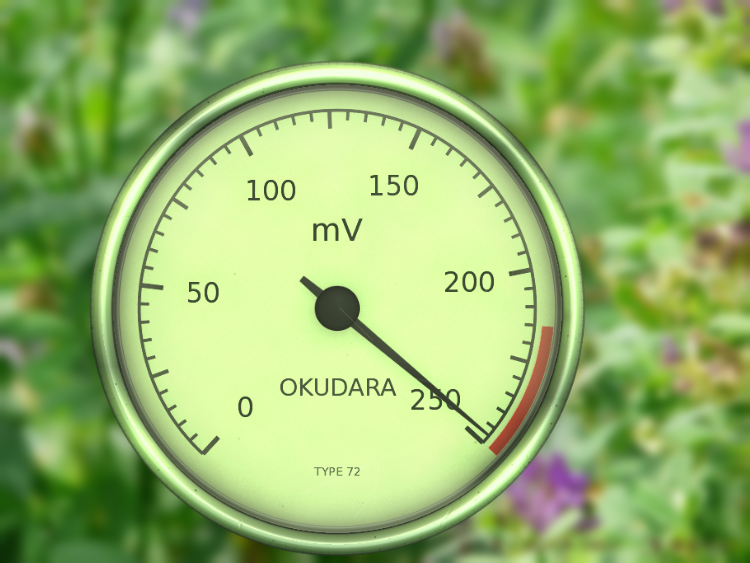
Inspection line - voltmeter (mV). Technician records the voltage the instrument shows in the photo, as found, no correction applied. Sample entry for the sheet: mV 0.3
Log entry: mV 247.5
